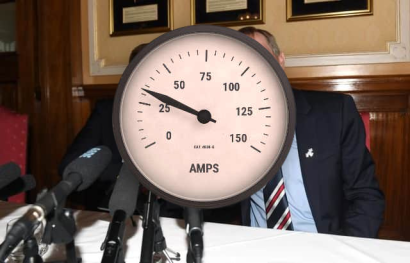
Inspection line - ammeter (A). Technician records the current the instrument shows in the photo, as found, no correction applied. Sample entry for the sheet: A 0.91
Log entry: A 32.5
